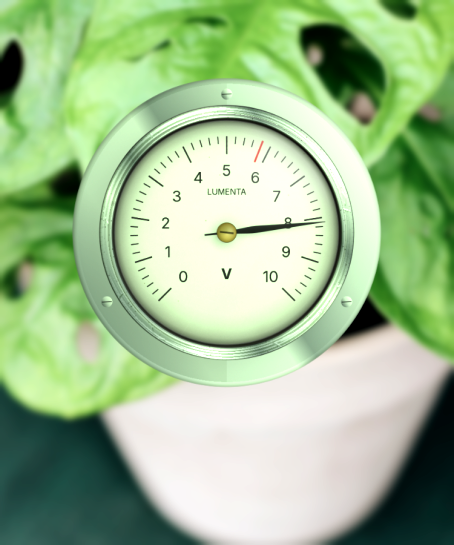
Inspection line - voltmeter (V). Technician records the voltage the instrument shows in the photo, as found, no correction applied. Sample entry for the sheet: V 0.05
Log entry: V 8.1
